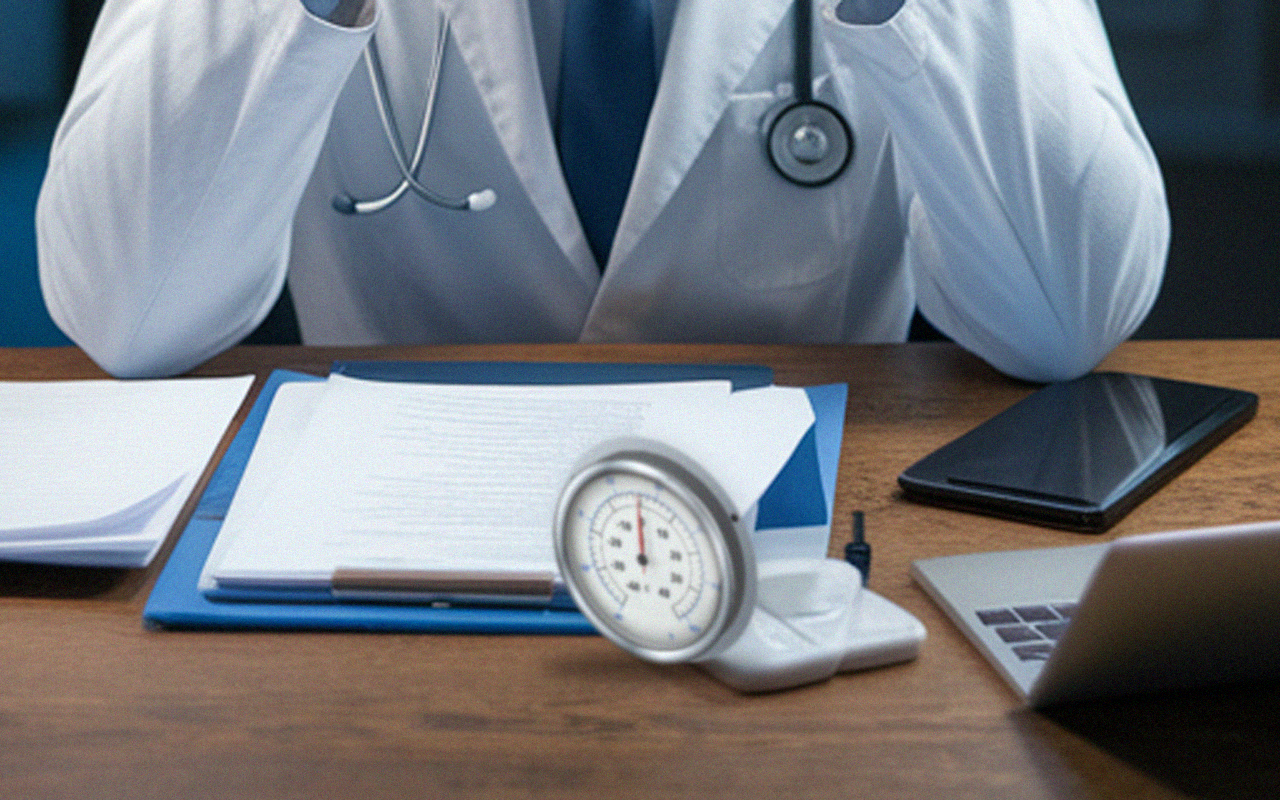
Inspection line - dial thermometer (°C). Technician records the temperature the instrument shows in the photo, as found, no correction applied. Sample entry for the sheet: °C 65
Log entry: °C 0
